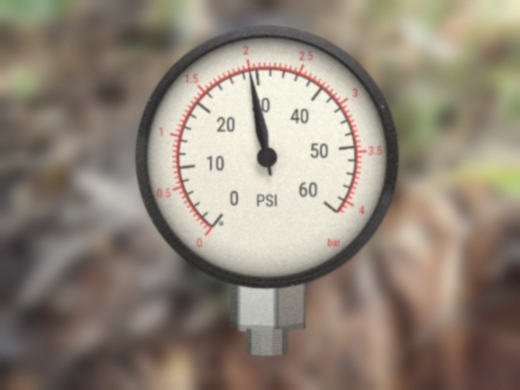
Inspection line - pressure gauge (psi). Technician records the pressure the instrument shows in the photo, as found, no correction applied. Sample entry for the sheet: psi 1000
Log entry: psi 29
